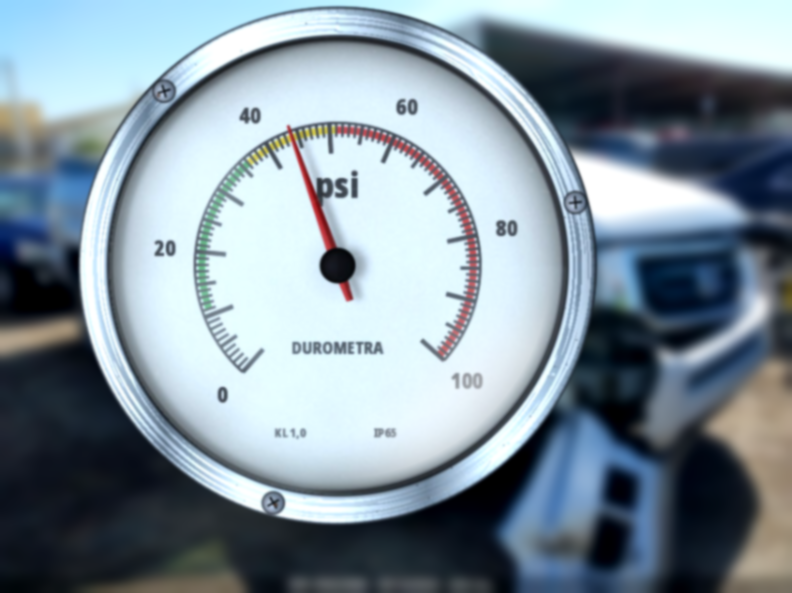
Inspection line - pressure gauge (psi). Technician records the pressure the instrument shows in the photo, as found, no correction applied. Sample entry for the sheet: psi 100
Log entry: psi 44
